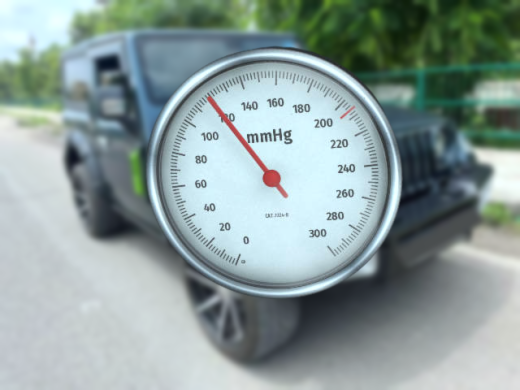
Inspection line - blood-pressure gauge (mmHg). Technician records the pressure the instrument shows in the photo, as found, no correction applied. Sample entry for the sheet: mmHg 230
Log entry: mmHg 120
